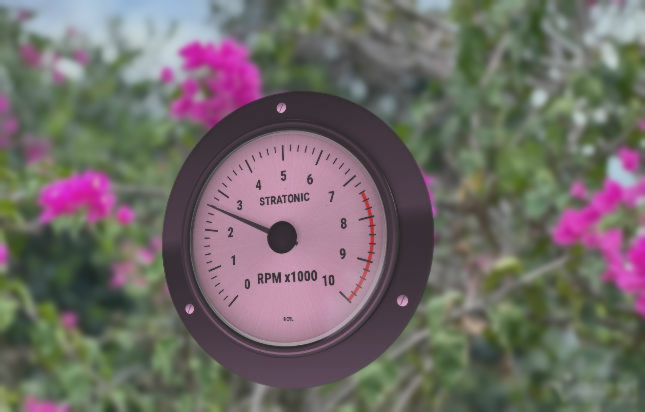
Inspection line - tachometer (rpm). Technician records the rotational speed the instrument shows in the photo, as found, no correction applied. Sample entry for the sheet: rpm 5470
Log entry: rpm 2600
